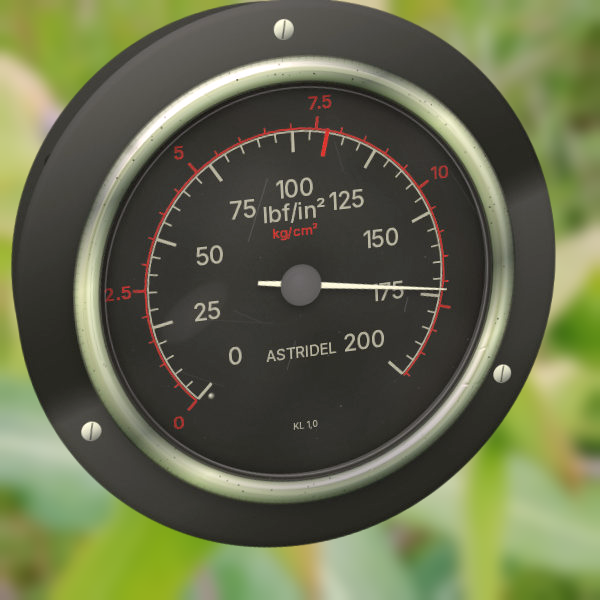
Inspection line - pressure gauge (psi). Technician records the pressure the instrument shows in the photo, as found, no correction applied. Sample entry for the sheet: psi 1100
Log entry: psi 172.5
